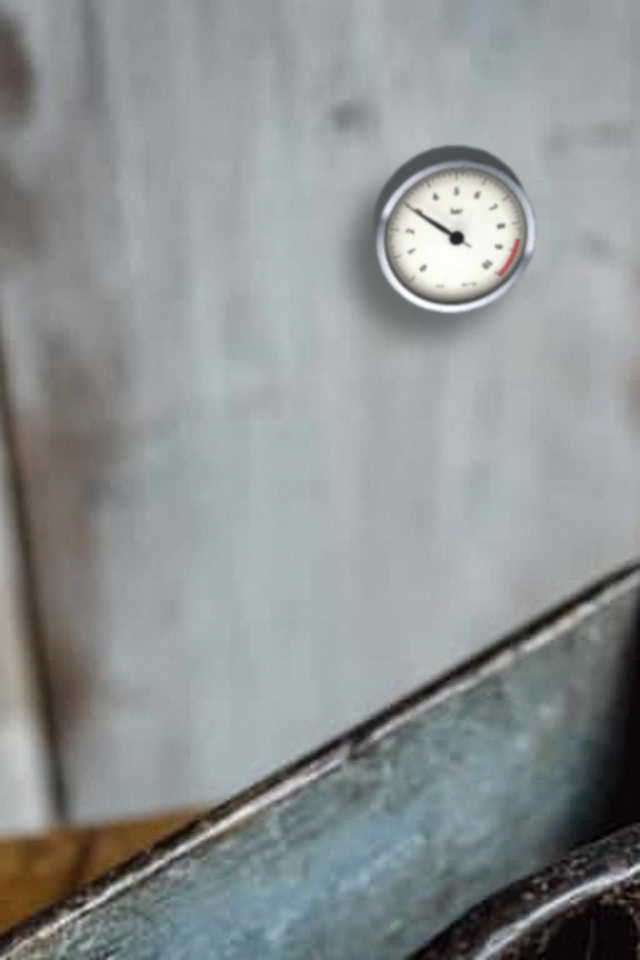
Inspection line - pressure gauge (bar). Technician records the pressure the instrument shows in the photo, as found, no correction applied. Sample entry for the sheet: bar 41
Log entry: bar 3
